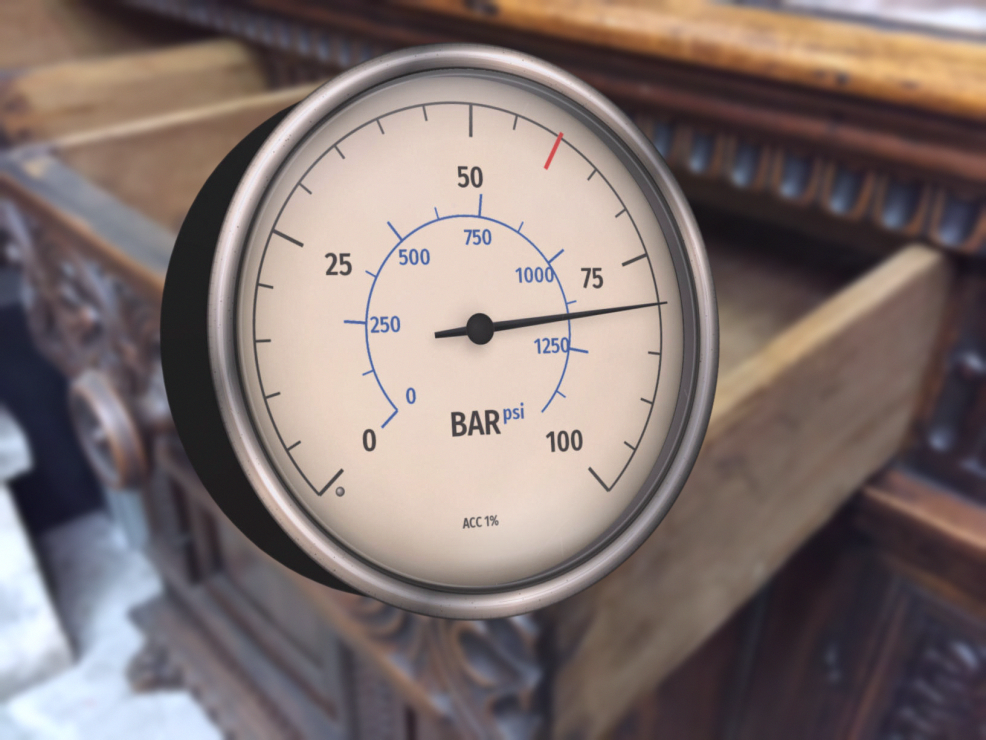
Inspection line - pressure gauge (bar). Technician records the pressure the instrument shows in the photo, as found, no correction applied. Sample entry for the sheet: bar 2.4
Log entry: bar 80
